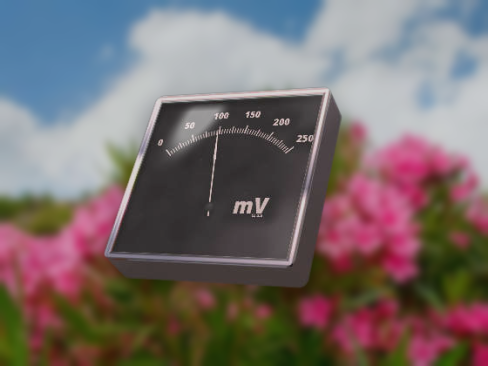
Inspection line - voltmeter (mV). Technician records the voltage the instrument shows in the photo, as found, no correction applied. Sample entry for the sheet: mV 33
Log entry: mV 100
